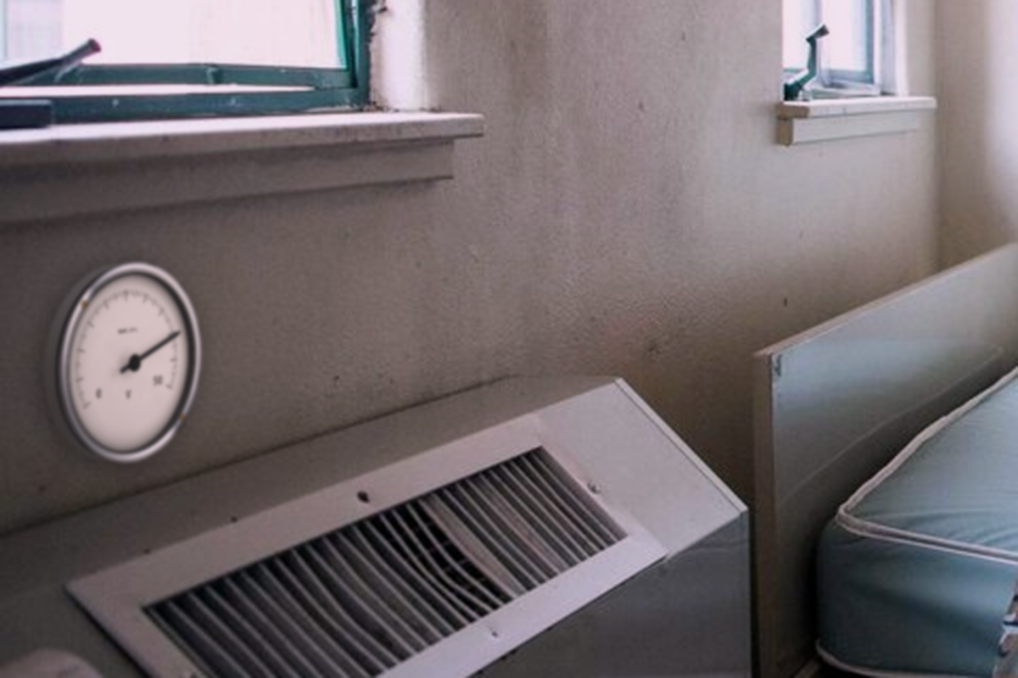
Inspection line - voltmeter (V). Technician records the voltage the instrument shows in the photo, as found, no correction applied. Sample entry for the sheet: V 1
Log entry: V 40
